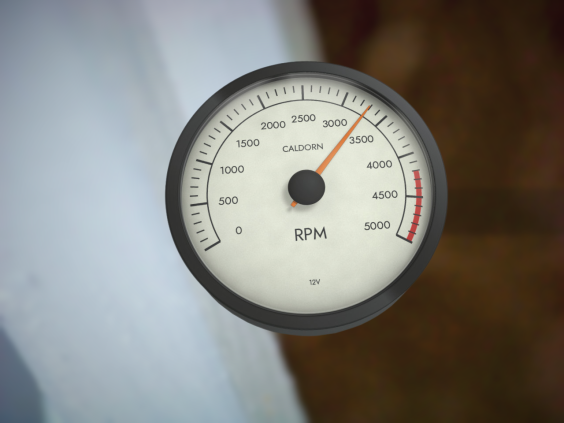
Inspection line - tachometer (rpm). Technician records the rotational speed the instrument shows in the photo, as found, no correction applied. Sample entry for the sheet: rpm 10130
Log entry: rpm 3300
